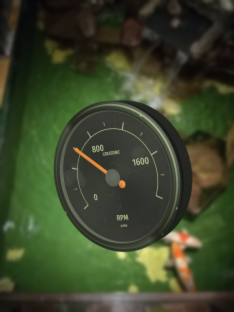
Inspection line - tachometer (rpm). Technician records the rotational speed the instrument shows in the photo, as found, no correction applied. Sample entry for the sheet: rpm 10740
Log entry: rpm 600
